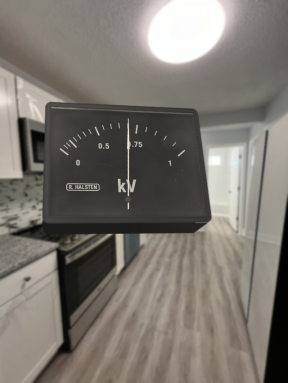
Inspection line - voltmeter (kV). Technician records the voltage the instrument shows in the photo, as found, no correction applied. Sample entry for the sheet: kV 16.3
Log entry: kV 0.7
